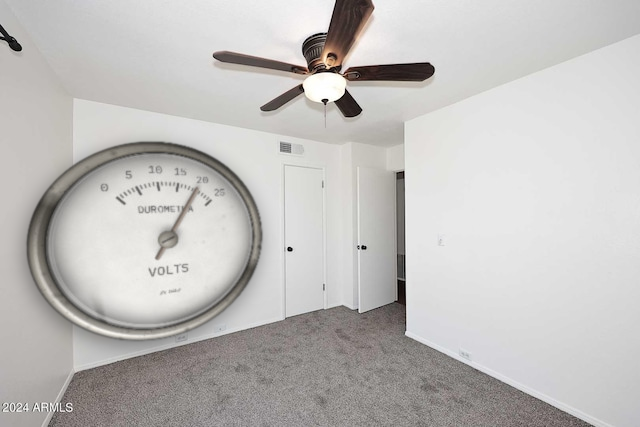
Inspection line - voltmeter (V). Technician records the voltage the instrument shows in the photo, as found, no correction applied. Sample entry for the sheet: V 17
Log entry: V 20
